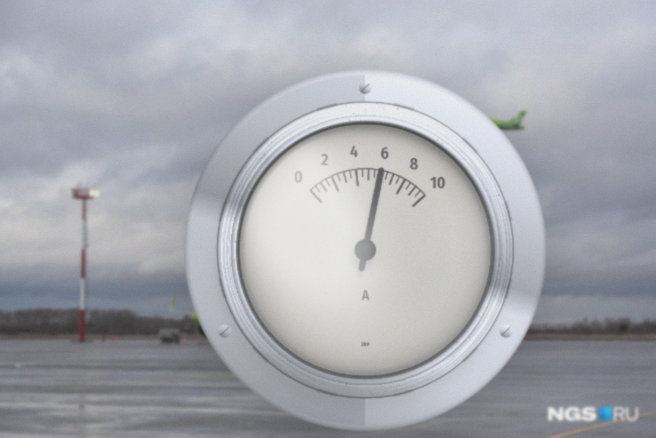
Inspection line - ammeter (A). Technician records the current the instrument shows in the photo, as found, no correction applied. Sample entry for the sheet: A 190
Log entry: A 6
